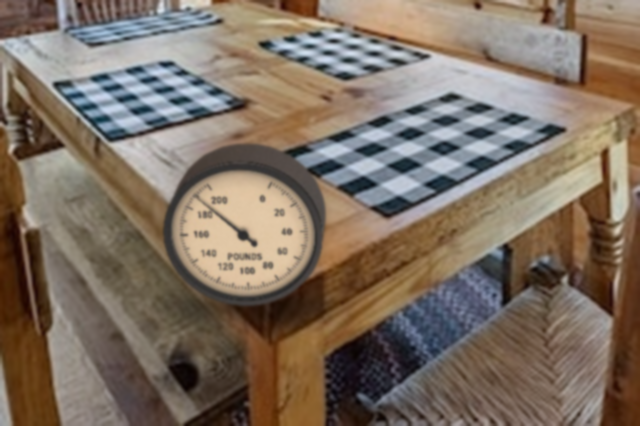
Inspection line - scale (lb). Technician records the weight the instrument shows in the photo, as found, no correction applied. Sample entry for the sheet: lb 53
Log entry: lb 190
